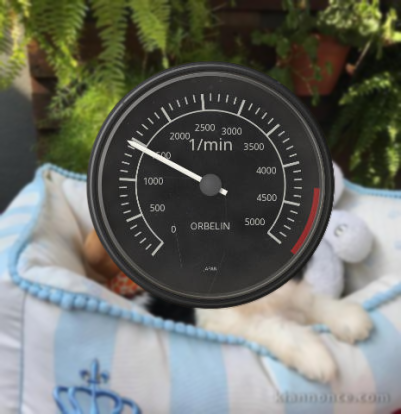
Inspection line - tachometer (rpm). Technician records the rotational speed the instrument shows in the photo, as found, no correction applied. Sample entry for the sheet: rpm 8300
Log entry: rpm 1450
